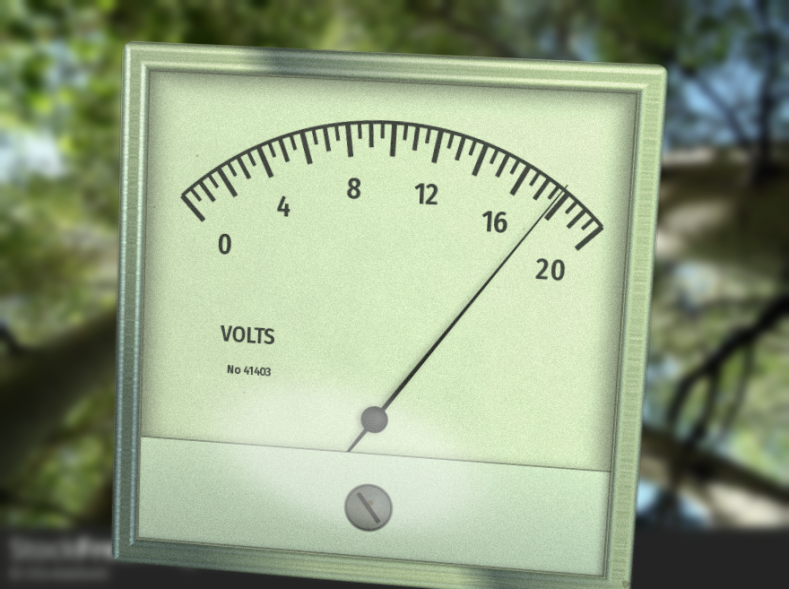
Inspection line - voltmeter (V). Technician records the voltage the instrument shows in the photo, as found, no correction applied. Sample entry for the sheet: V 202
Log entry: V 17.75
